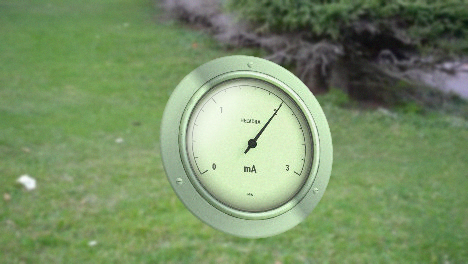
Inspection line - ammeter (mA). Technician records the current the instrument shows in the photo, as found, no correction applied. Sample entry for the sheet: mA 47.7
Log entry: mA 2
